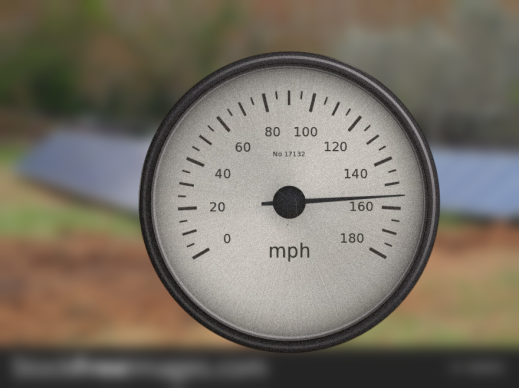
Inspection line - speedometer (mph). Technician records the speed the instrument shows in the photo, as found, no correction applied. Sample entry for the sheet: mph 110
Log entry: mph 155
